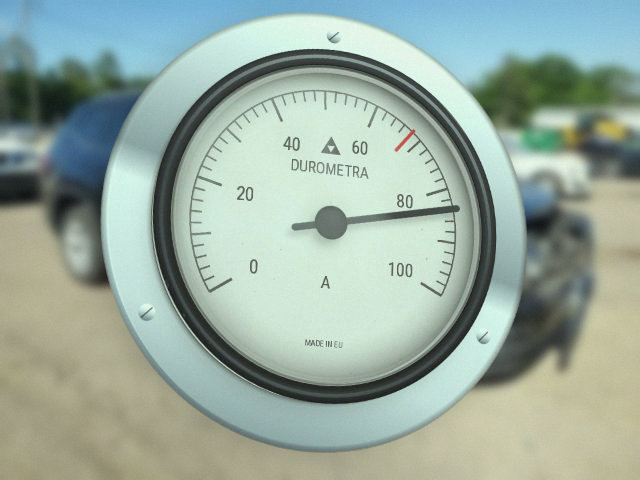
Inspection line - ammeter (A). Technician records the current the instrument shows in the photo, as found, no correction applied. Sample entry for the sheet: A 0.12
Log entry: A 84
